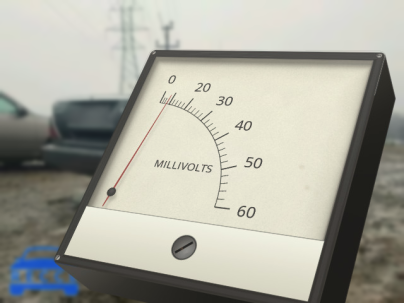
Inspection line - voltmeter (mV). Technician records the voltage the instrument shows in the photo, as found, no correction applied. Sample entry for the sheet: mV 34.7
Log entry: mV 10
